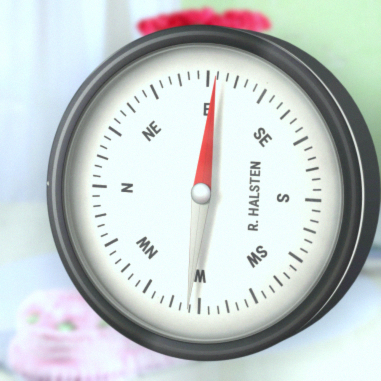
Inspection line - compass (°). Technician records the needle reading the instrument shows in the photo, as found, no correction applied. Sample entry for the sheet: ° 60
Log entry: ° 95
